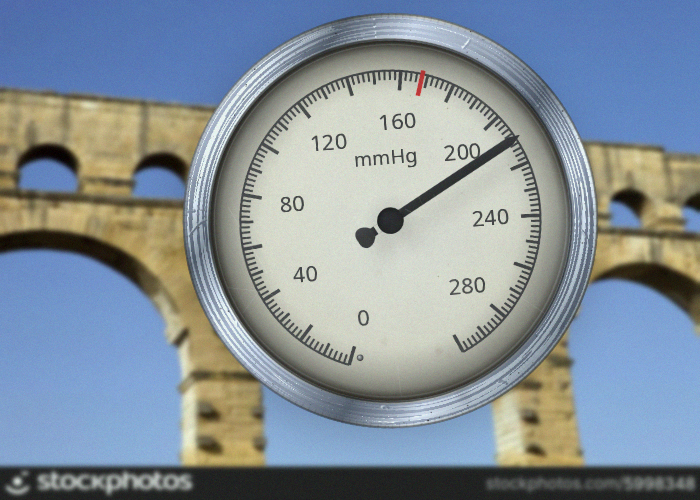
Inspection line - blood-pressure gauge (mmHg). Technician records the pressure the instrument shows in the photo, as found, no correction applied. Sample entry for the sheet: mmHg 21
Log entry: mmHg 210
